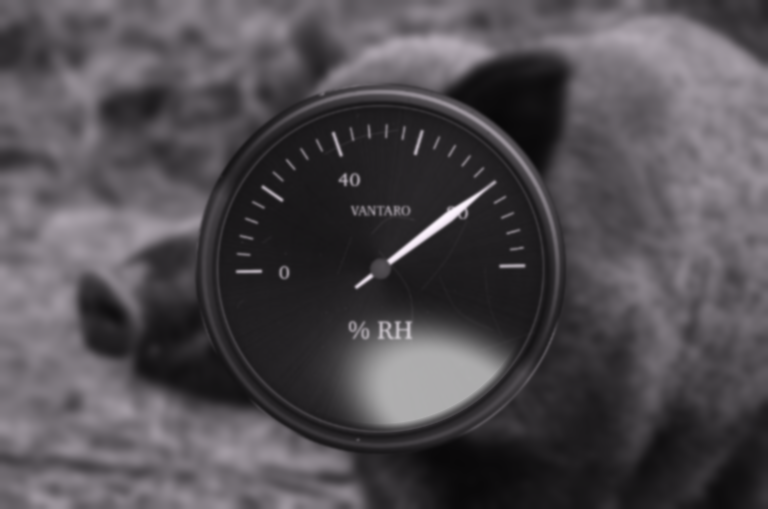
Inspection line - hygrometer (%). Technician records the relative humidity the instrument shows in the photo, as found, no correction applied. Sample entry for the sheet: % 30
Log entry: % 80
